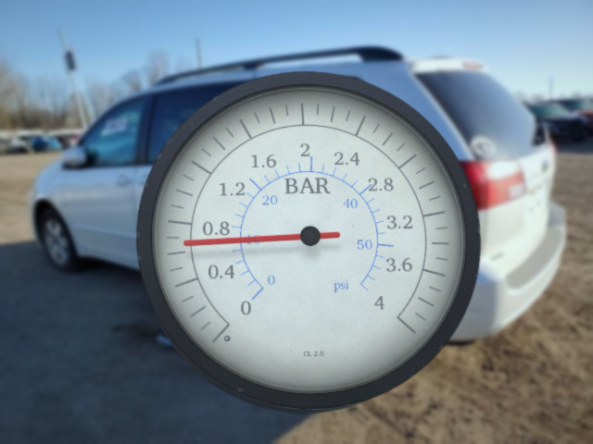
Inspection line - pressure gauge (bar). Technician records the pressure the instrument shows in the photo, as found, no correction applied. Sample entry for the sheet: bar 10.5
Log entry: bar 0.65
